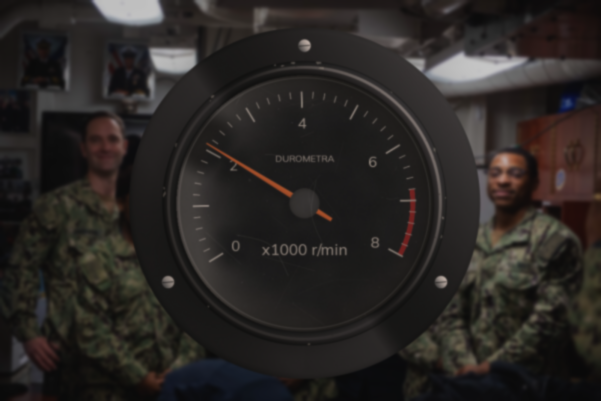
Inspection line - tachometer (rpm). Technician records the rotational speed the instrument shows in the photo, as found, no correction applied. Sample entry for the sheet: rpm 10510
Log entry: rpm 2100
